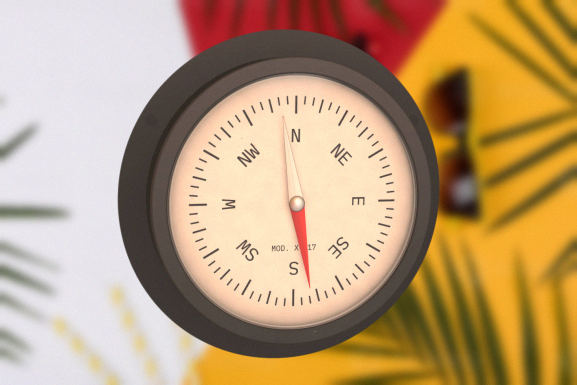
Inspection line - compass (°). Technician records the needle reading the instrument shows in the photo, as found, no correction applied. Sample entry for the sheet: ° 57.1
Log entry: ° 170
